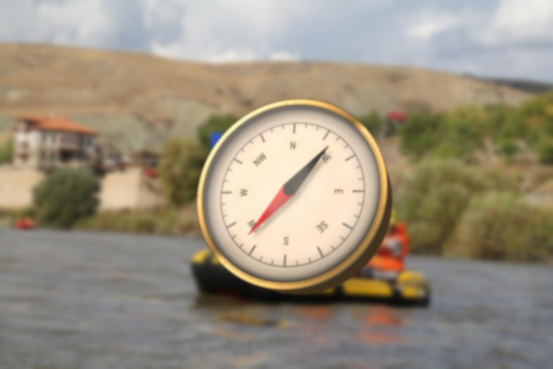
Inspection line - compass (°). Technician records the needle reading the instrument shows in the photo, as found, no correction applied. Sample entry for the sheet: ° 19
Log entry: ° 220
